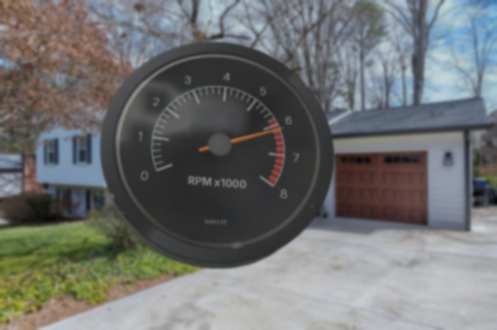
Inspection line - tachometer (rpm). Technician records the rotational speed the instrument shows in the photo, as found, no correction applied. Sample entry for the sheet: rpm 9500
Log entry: rpm 6200
